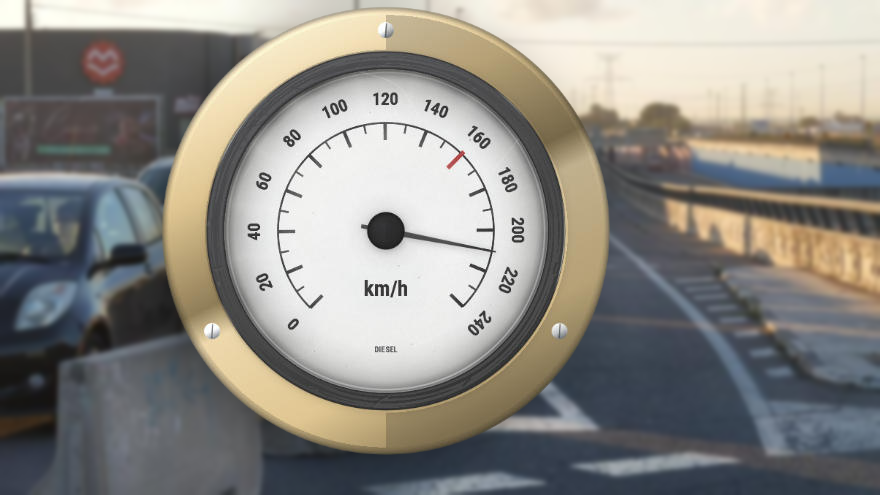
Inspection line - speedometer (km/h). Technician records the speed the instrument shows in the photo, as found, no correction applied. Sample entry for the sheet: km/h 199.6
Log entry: km/h 210
